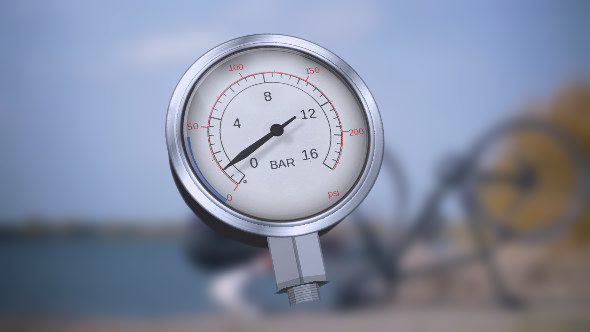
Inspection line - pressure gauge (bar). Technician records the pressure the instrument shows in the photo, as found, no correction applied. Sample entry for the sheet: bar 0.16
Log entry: bar 1
